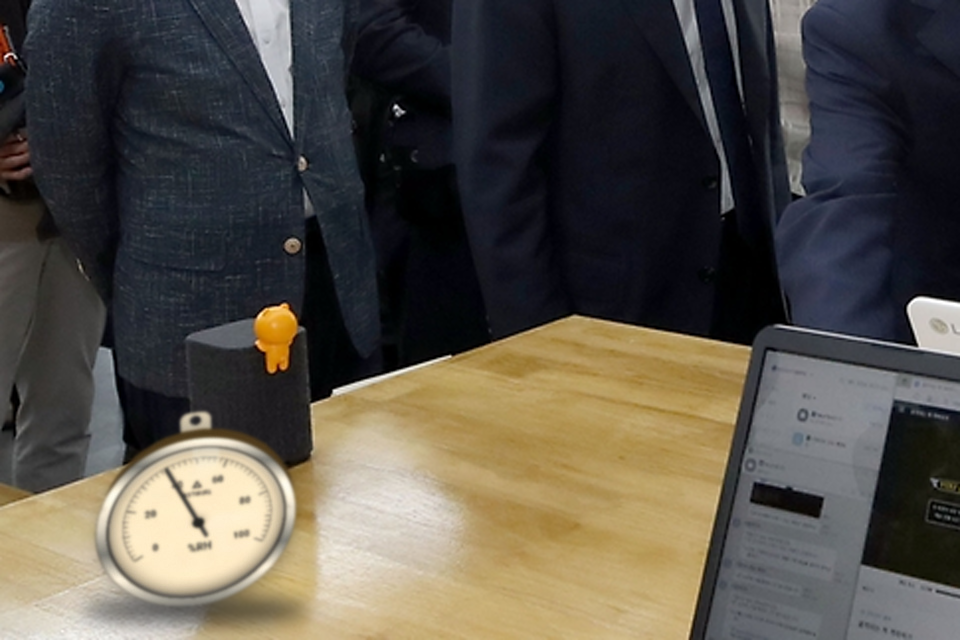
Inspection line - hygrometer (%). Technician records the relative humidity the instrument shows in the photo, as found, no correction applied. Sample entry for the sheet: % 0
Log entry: % 40
